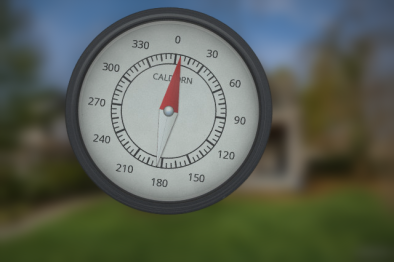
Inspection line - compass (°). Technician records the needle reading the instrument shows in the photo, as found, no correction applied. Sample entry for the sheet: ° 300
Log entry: ° 5
